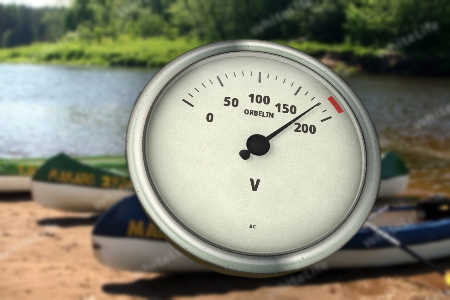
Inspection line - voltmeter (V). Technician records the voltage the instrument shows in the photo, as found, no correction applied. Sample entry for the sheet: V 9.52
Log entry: V 180
